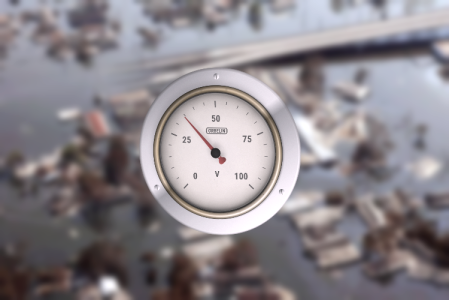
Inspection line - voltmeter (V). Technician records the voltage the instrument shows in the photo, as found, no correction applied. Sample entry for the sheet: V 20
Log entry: V 35
